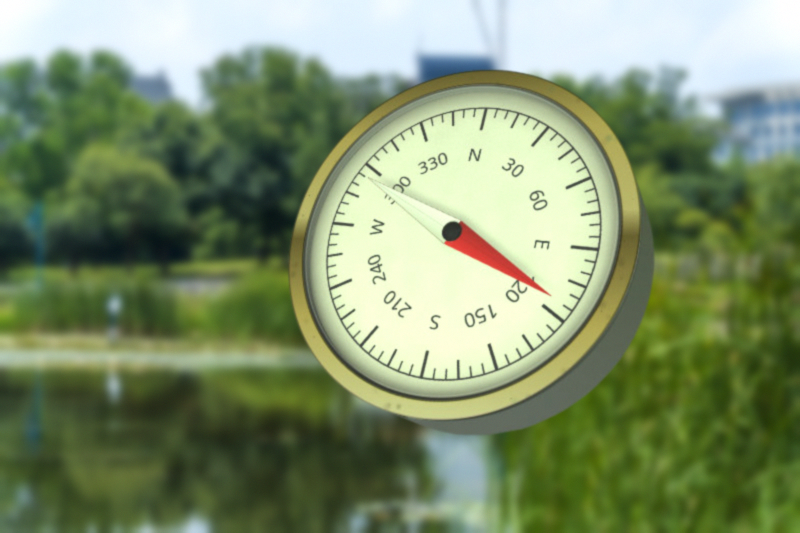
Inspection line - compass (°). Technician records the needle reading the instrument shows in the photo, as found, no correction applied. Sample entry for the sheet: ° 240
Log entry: ° 115
